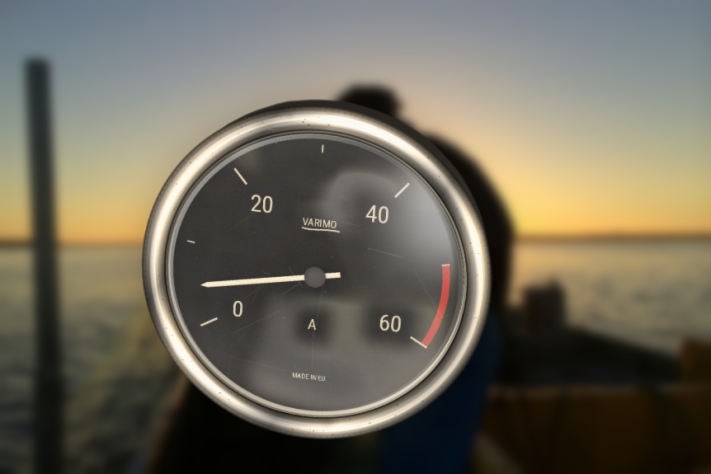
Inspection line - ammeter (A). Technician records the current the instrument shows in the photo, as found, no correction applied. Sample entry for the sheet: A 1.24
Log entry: A 5
